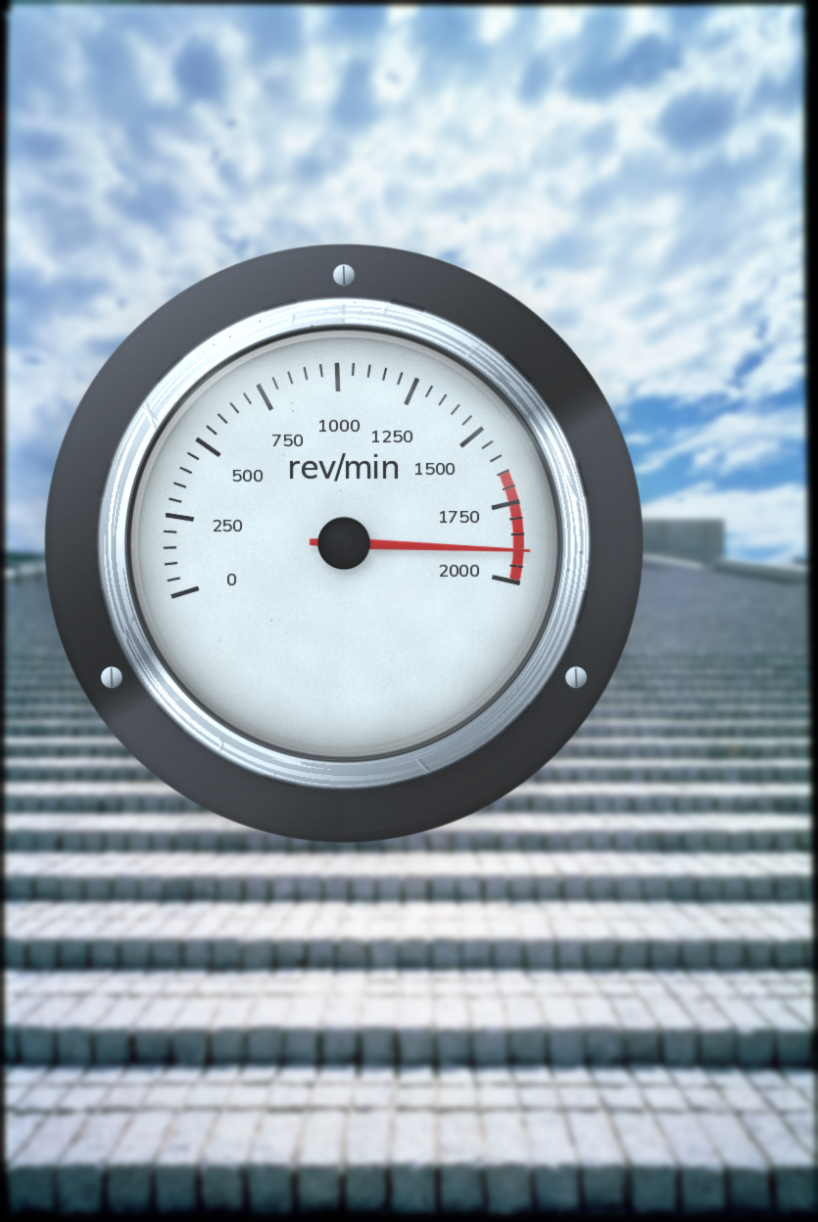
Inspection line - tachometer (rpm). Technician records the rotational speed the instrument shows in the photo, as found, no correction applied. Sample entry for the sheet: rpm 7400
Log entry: rpm 1900
